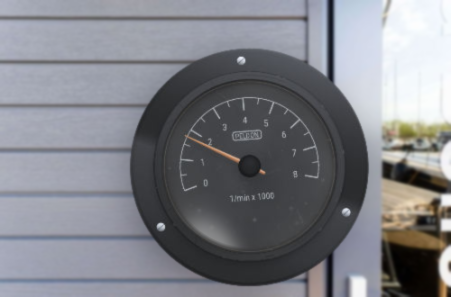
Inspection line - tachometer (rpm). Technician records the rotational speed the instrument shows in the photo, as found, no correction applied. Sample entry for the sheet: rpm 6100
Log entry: rpm 1750
